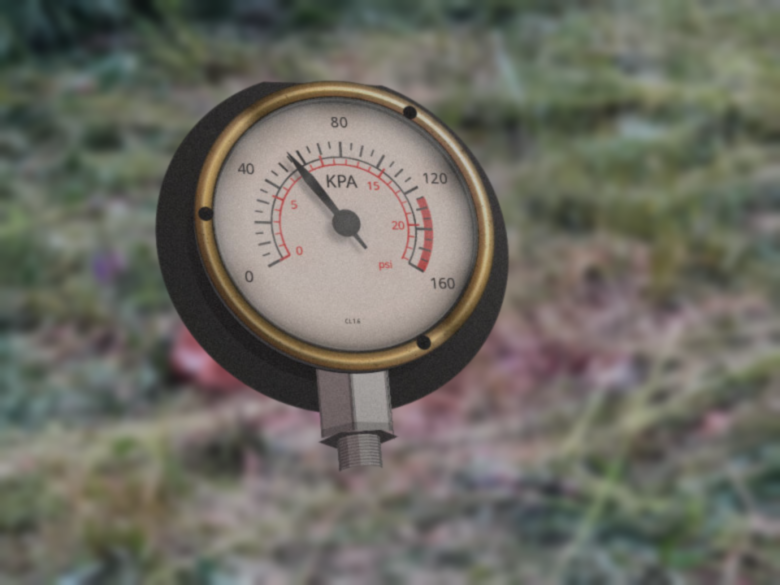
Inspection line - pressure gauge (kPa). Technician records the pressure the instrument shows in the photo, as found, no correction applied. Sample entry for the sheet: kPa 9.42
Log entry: kPa 55
